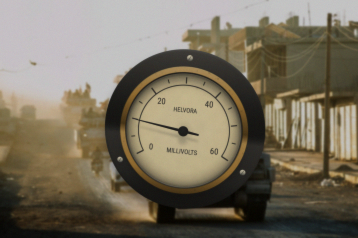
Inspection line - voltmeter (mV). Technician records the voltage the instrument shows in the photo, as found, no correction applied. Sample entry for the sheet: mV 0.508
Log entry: mV 10
